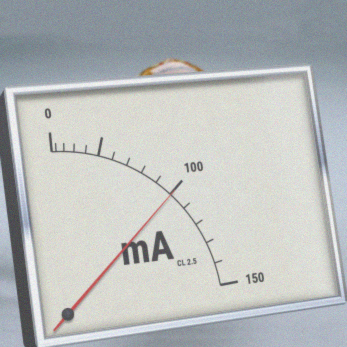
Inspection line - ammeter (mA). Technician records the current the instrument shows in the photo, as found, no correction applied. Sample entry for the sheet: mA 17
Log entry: mA 100
